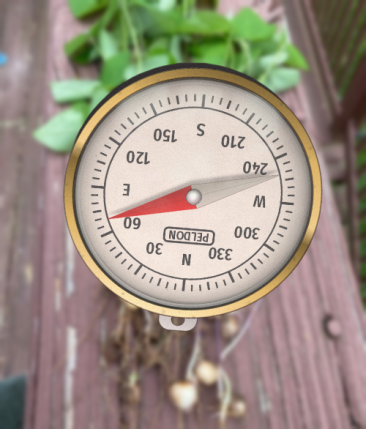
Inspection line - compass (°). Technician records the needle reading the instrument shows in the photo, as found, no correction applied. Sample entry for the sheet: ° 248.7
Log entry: ° 70
